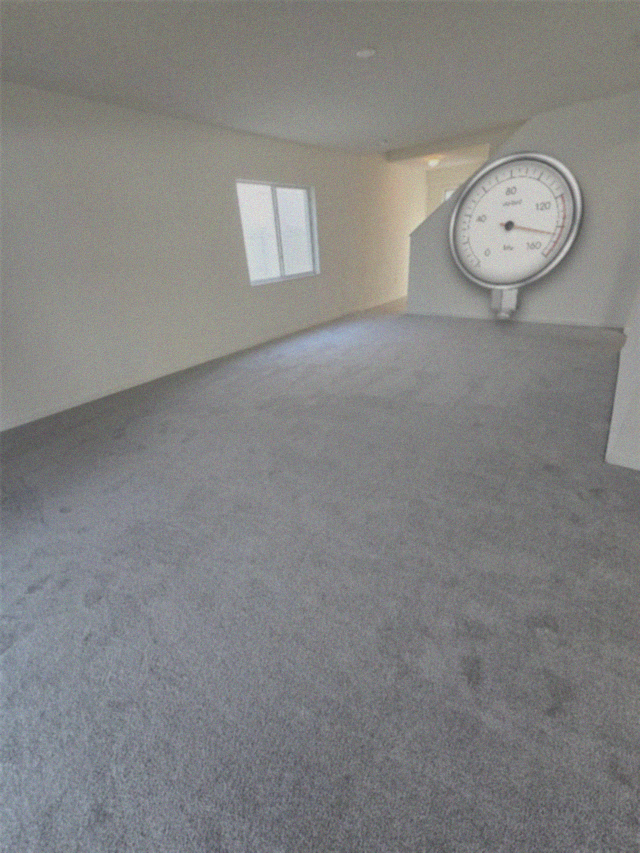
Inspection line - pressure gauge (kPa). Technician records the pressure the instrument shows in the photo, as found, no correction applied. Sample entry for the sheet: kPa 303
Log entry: kPa 145
